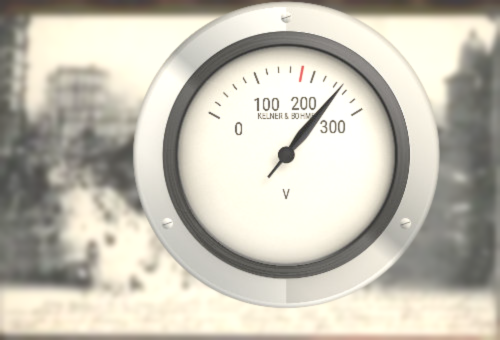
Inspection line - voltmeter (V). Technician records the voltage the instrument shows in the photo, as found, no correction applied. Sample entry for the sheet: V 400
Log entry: V 250
